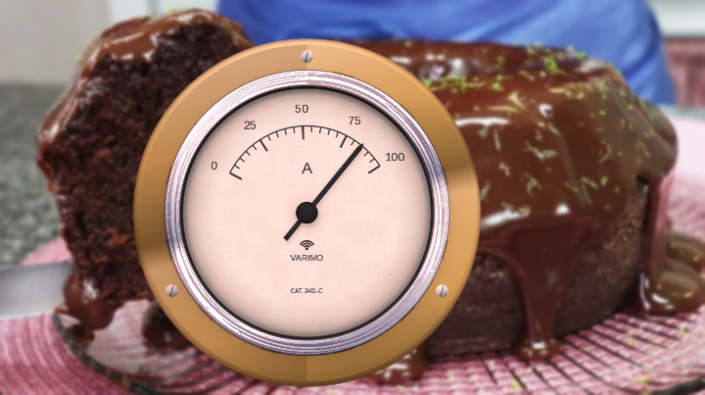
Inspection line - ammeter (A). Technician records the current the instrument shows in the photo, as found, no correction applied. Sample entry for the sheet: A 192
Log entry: A 85
